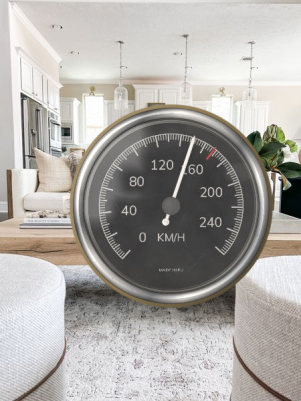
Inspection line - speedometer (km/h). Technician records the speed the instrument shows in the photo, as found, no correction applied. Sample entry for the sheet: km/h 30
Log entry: km/h 150
